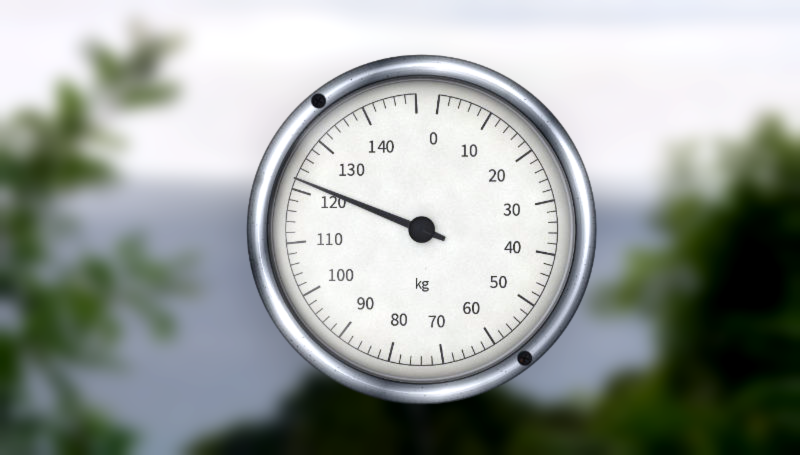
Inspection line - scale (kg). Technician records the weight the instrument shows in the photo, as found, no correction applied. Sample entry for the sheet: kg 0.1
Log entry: kg 122
